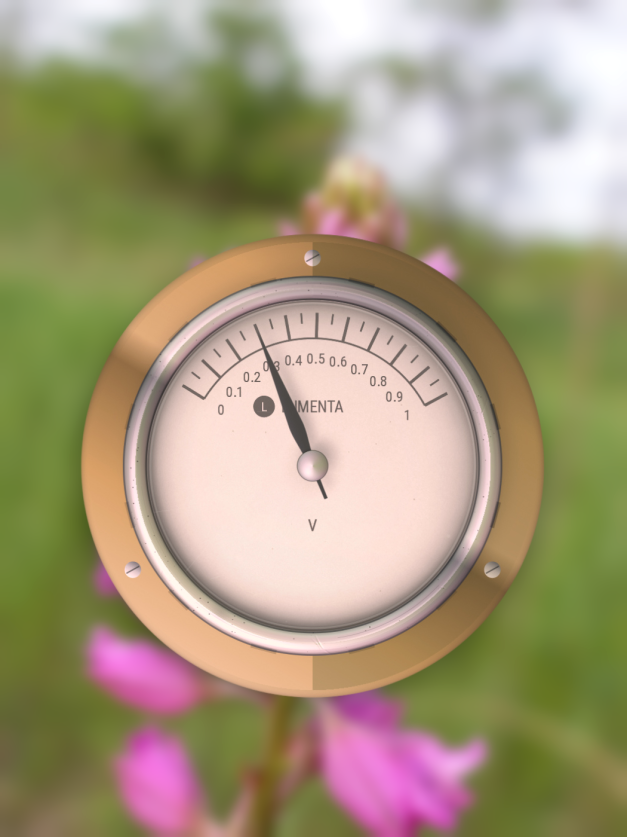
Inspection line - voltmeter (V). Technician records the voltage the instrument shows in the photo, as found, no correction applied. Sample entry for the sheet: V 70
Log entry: V 0.3
